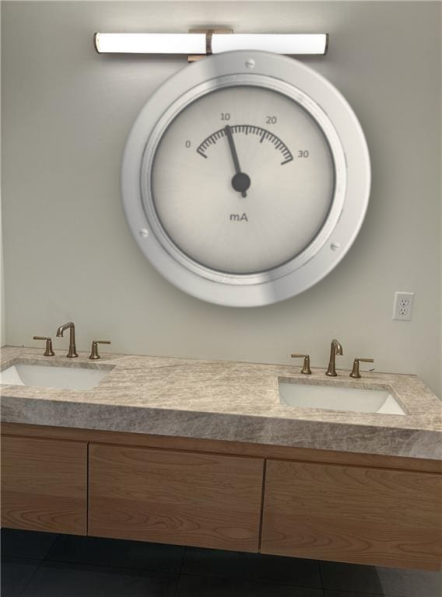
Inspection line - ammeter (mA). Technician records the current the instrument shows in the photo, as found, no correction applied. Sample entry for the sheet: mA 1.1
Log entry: mA 10
